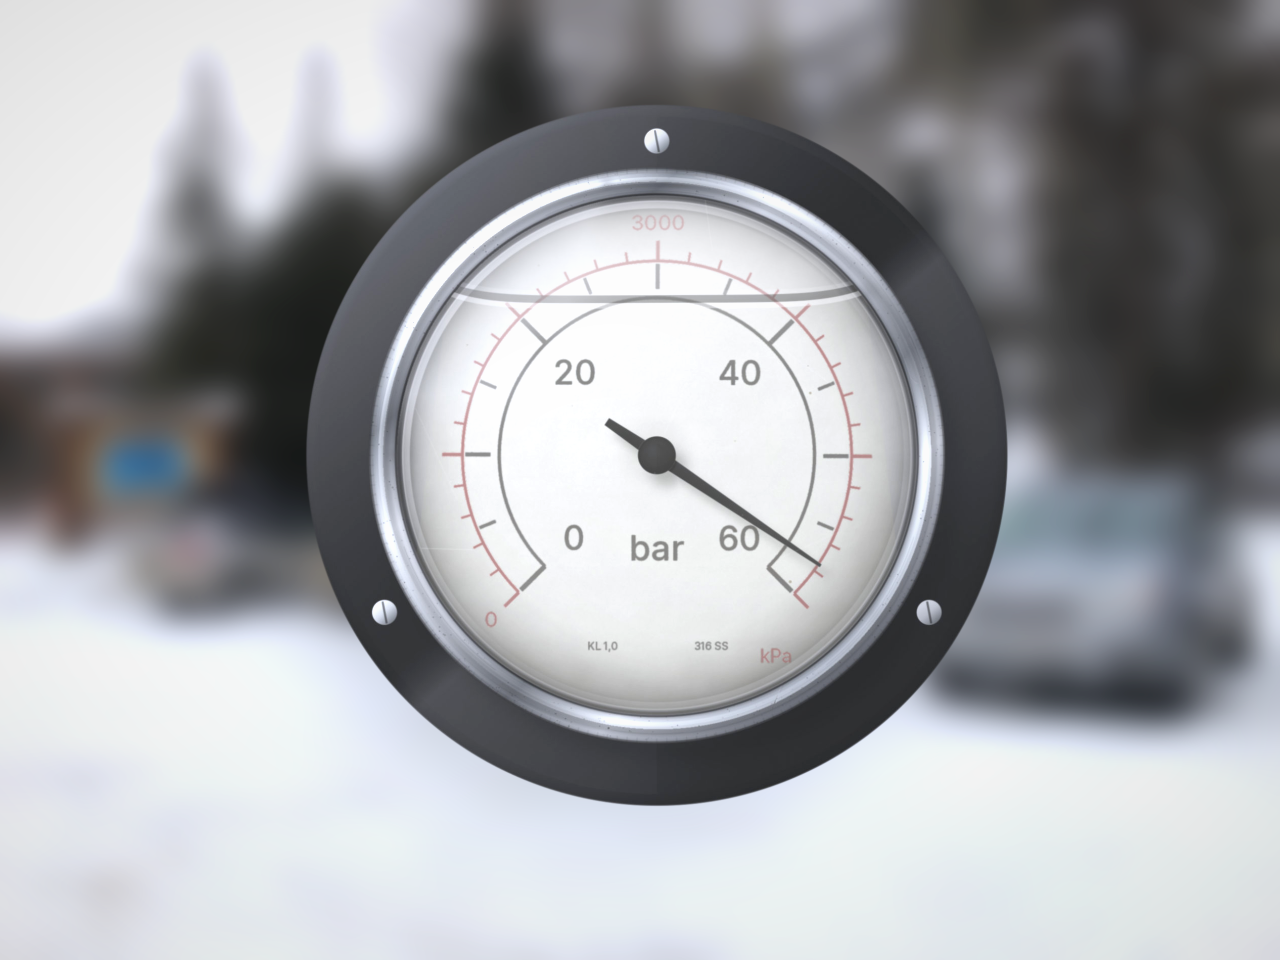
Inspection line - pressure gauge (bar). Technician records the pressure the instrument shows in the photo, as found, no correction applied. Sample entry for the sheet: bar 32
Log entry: bar 57.5
